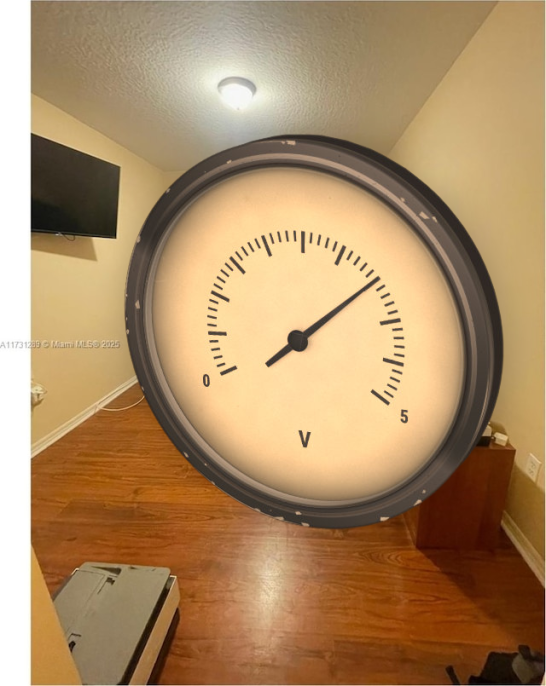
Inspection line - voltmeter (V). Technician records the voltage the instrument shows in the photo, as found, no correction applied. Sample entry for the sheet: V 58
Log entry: V 3.5
